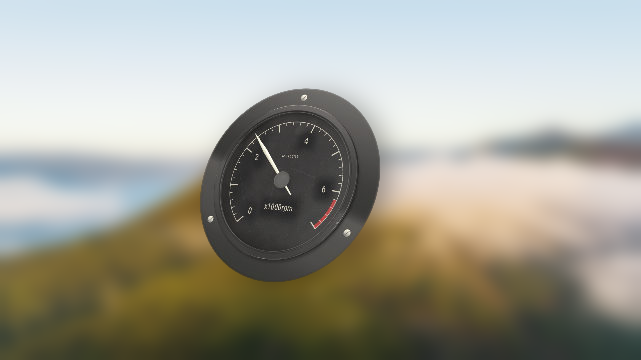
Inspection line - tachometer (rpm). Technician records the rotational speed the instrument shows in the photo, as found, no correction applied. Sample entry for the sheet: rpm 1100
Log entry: rpm 2400
